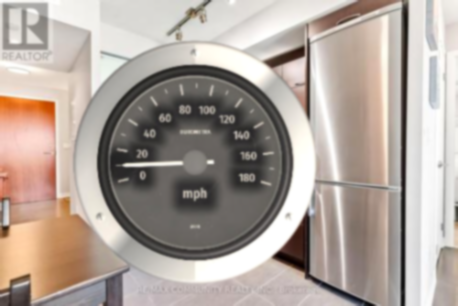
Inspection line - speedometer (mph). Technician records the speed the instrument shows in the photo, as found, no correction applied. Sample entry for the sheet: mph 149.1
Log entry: mph 10
